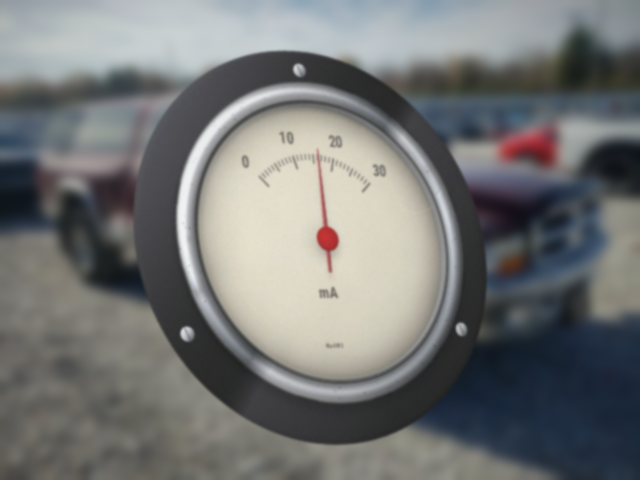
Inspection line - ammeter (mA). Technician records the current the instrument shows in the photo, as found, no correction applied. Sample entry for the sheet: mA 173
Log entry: mA 15
